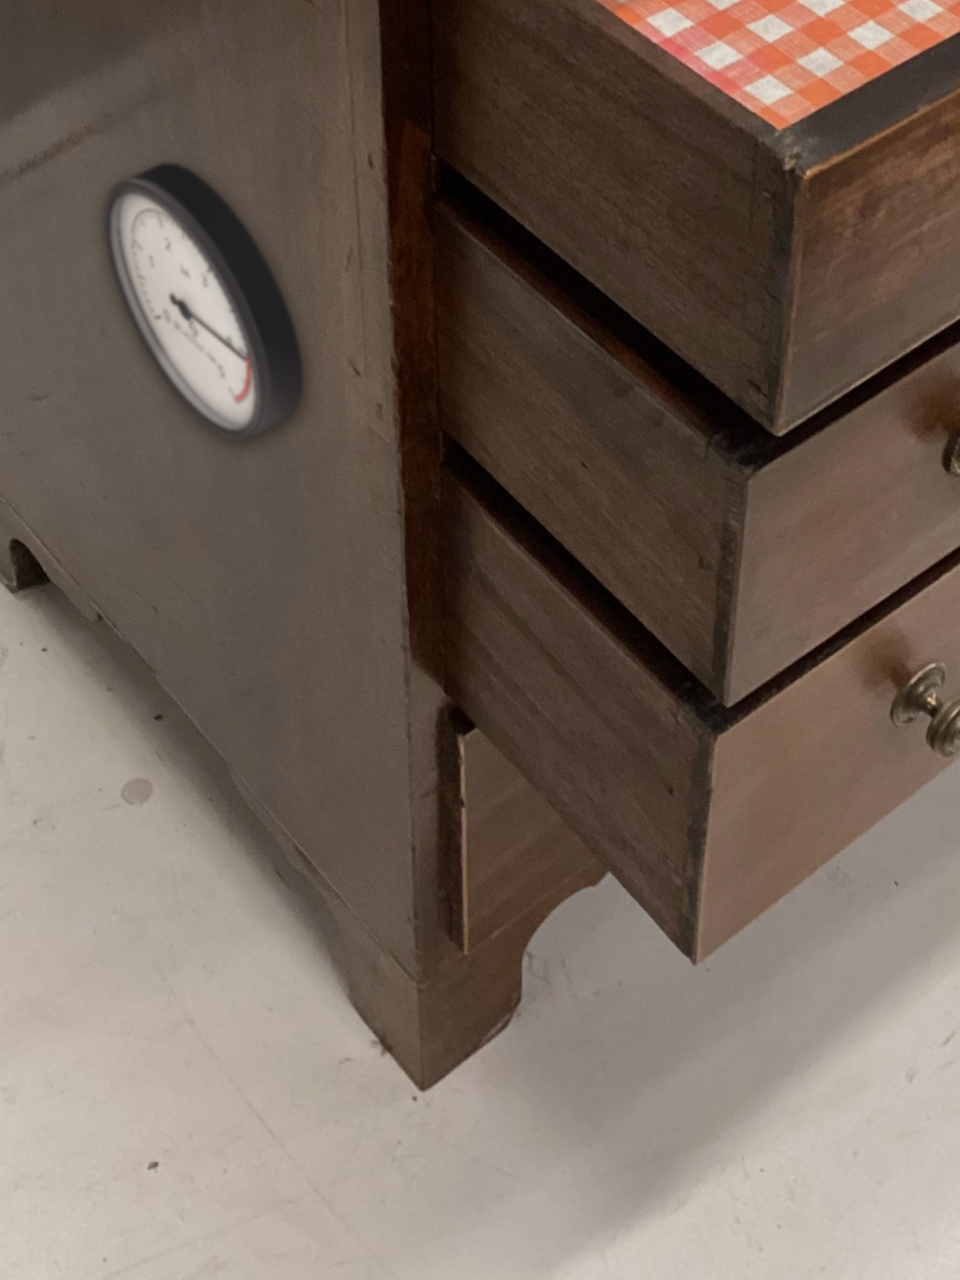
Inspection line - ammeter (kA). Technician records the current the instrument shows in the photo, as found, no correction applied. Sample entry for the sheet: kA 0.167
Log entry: kA 4
